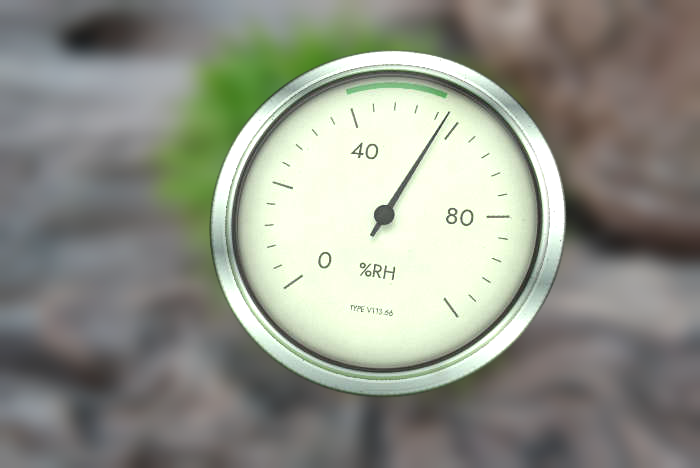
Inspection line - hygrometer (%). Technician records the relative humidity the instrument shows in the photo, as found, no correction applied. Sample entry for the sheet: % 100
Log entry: % 58
